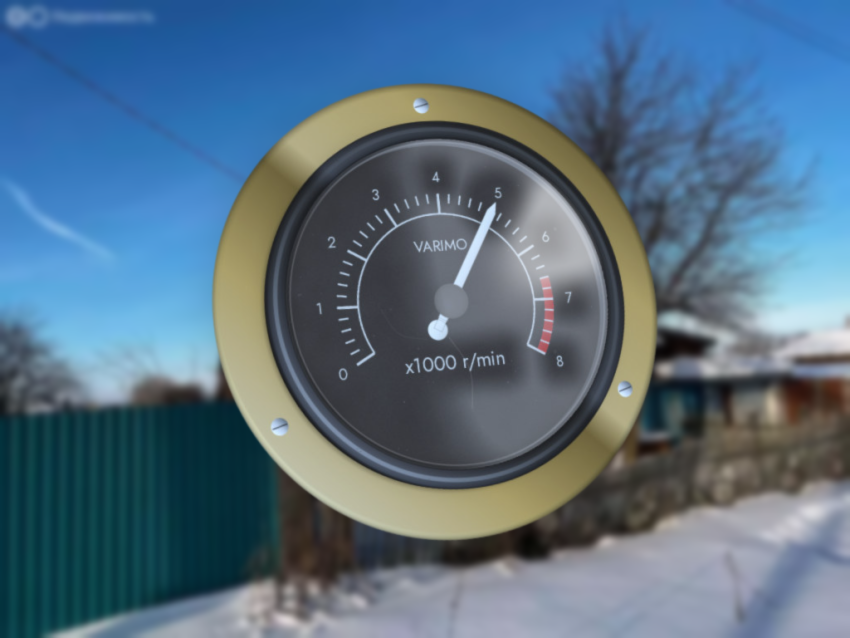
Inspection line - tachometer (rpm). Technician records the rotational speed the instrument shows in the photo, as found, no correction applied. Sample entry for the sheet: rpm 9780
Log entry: rpm 5000
